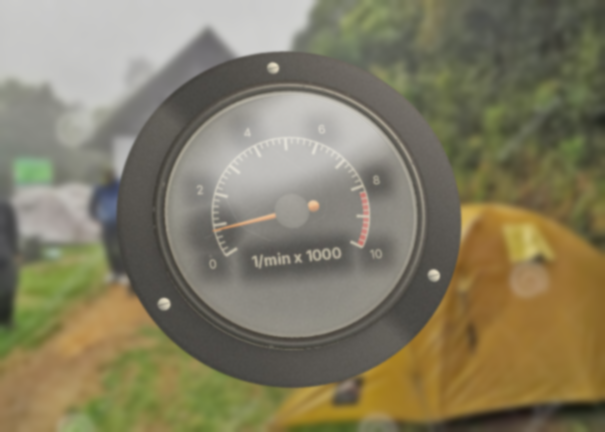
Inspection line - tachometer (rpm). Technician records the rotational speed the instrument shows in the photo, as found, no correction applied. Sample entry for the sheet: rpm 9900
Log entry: rpm 800
